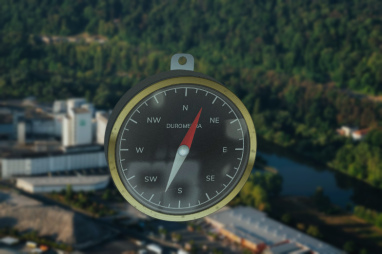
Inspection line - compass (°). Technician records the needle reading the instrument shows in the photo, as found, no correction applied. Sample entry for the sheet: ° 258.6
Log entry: ° 20
